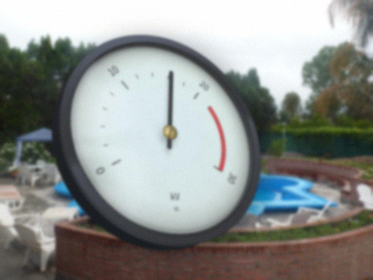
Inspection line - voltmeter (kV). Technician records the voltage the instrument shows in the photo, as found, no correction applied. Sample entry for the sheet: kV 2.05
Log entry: kV 16
